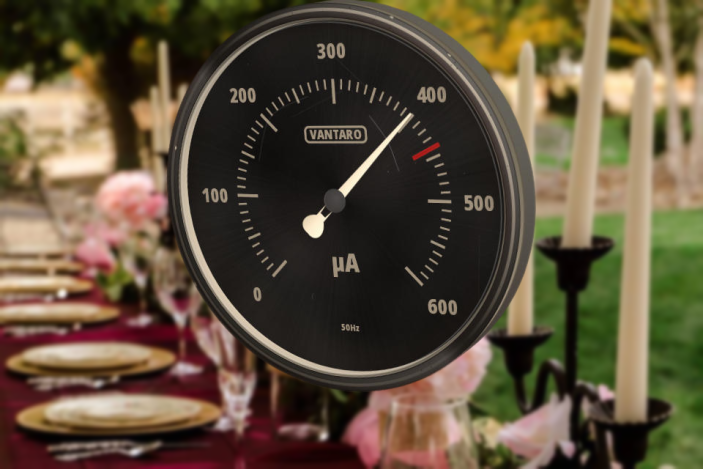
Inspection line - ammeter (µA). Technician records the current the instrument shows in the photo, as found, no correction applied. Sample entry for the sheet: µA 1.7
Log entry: µA 400
